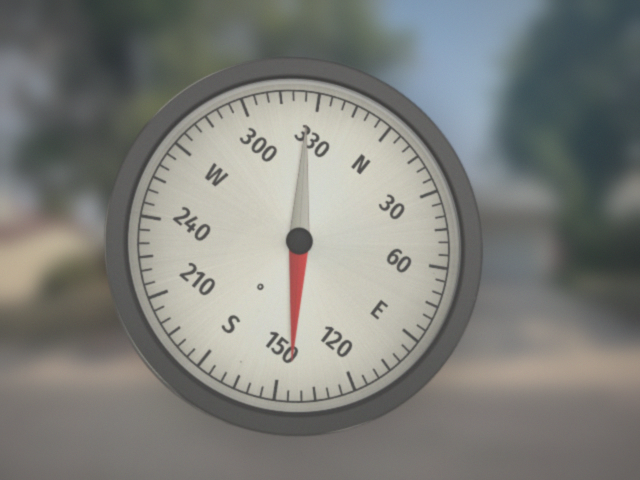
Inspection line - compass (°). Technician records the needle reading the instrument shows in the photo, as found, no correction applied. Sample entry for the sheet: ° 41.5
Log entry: ° 145
